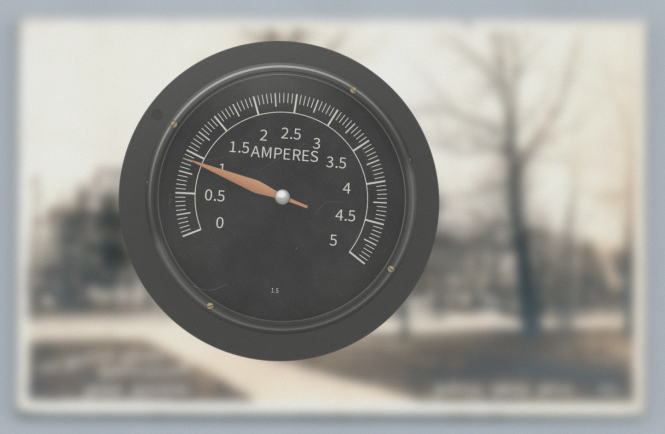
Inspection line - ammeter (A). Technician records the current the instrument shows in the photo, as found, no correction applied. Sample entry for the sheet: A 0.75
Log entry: A 0.9
